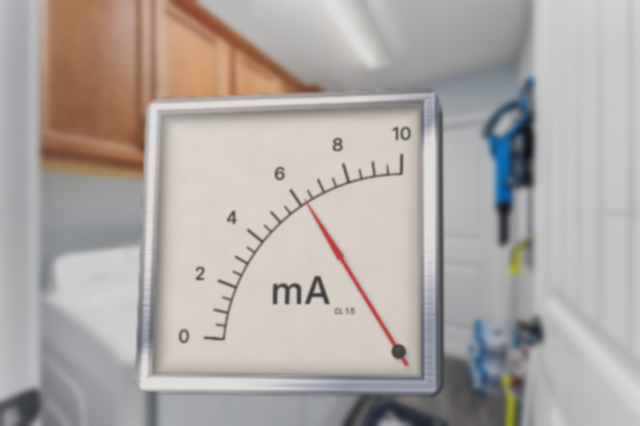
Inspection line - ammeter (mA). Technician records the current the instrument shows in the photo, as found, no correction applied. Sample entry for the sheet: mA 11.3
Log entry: mA 6.25
